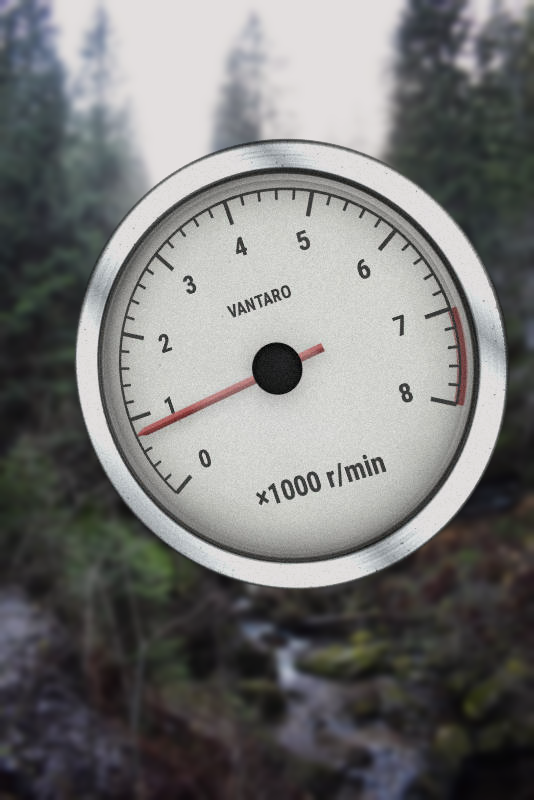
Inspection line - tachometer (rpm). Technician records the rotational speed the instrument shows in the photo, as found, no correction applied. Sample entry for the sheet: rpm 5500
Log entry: rpm 800
